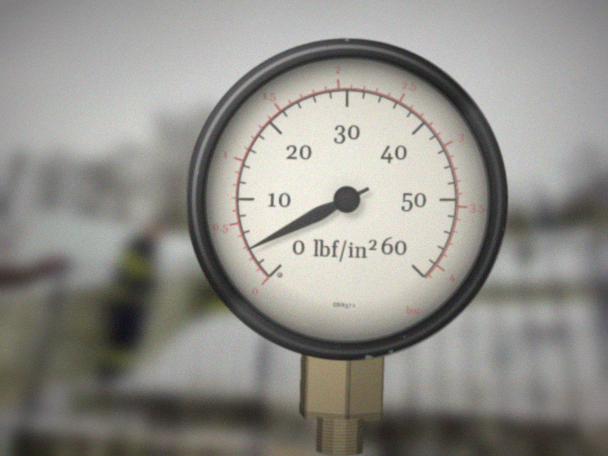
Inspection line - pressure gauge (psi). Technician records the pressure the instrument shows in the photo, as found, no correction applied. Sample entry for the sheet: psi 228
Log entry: psi 4
